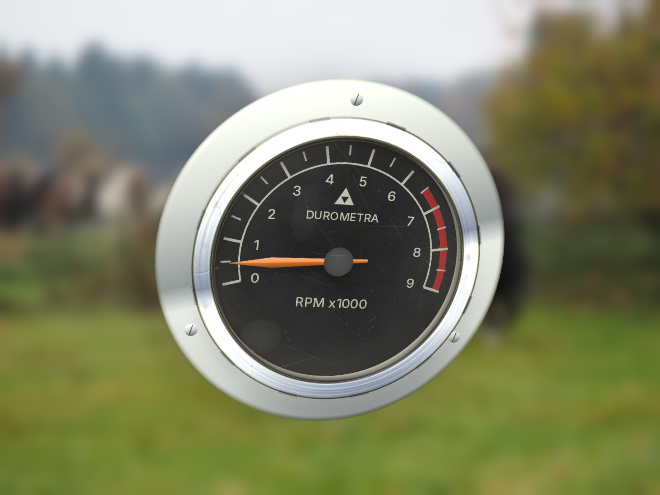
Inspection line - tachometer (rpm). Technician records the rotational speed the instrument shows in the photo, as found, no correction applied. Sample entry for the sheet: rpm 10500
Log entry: rpm 500
